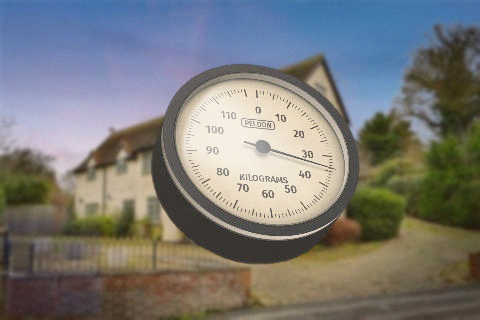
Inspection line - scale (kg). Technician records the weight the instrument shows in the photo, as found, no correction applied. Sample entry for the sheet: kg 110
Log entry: kg 35
